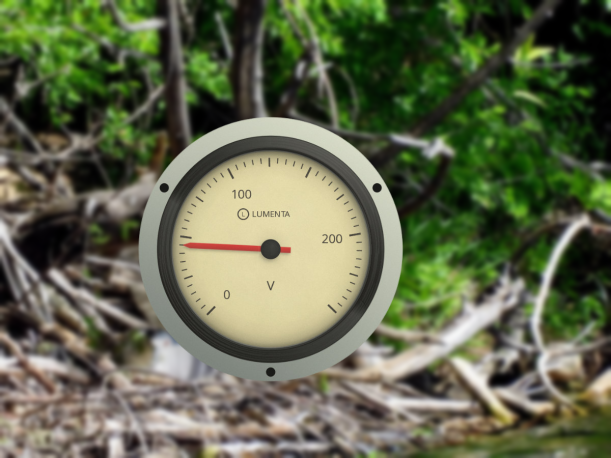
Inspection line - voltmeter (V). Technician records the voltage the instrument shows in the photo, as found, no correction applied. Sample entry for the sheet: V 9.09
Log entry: V 45
